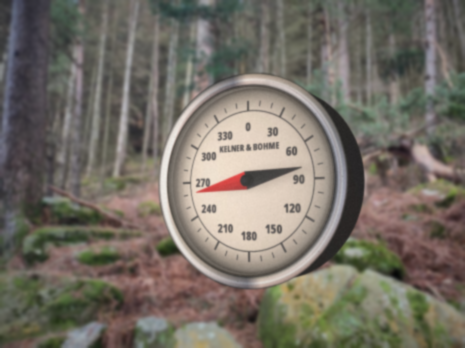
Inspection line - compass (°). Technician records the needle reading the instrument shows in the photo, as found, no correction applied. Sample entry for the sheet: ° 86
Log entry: ° 260
